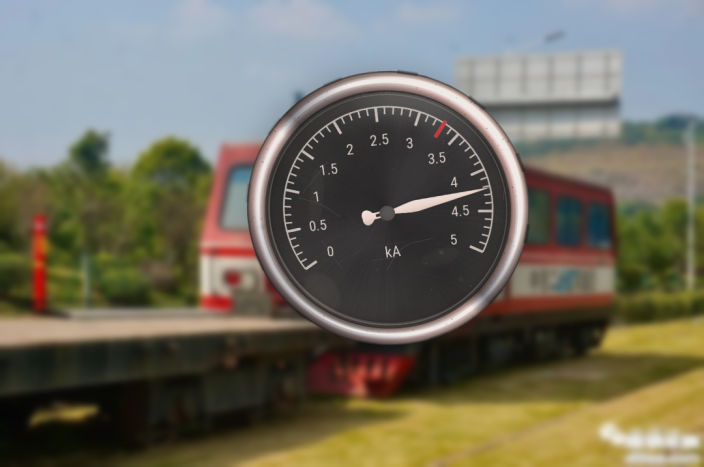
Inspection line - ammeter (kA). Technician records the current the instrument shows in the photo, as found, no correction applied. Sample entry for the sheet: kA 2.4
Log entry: kA 4.2
